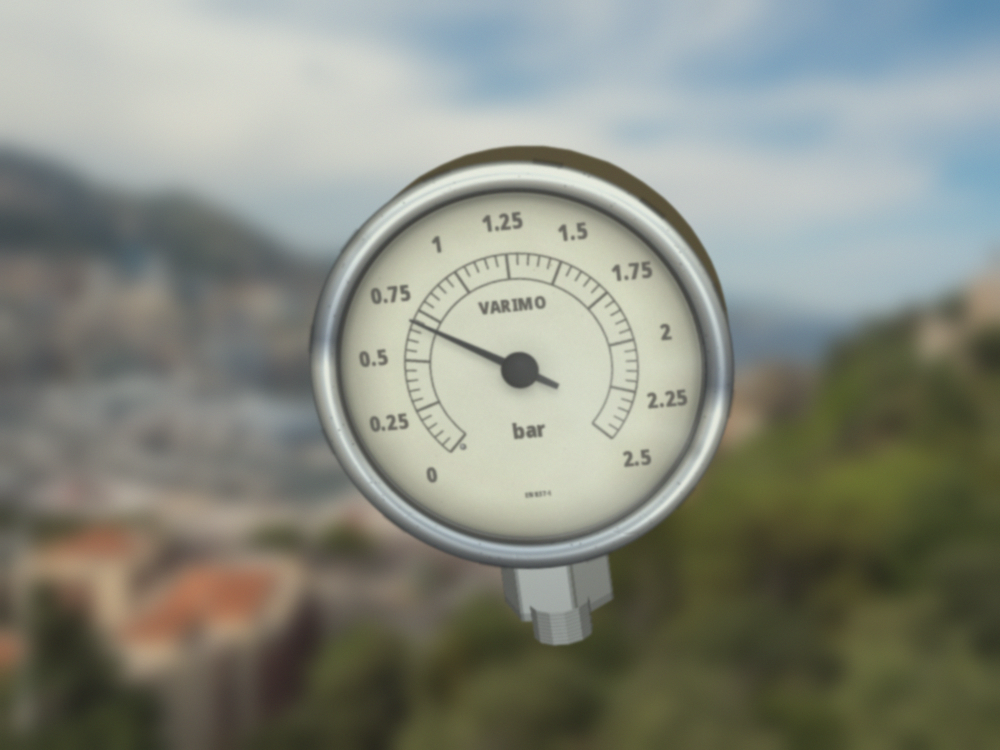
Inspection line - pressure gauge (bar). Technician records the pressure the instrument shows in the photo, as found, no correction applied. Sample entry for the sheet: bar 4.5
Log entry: bar 0.7
